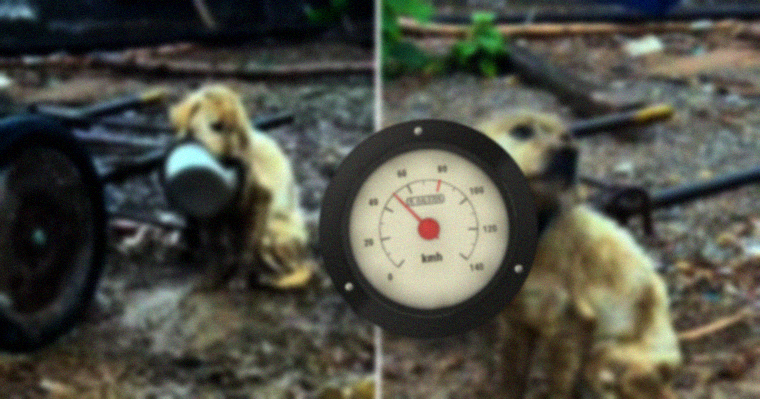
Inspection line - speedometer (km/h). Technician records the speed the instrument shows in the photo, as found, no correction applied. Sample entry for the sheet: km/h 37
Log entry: km/h 50
